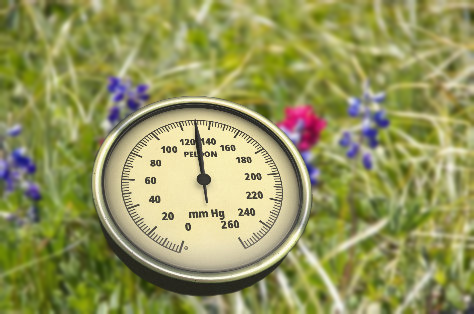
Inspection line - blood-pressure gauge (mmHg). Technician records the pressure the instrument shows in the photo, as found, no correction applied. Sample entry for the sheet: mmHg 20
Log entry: mmHg 130
